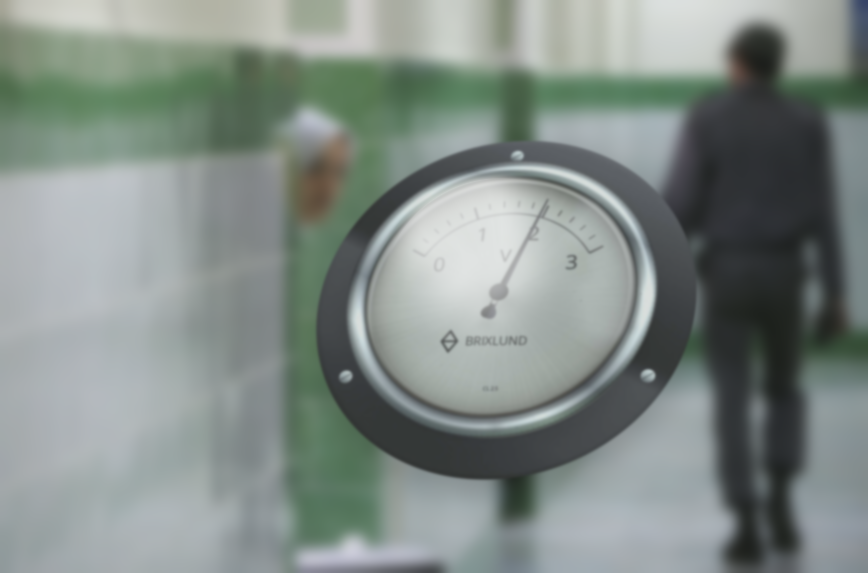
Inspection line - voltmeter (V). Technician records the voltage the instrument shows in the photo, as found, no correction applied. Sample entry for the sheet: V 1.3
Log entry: V 2
